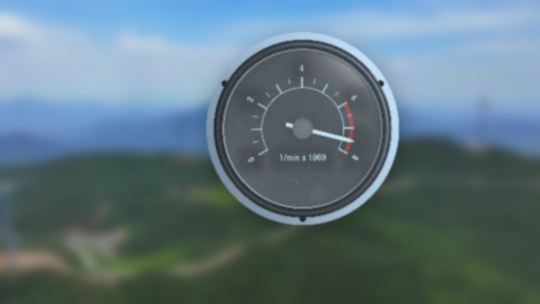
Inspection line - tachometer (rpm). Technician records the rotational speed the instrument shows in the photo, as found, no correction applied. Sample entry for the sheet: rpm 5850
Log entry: rpm 7500
